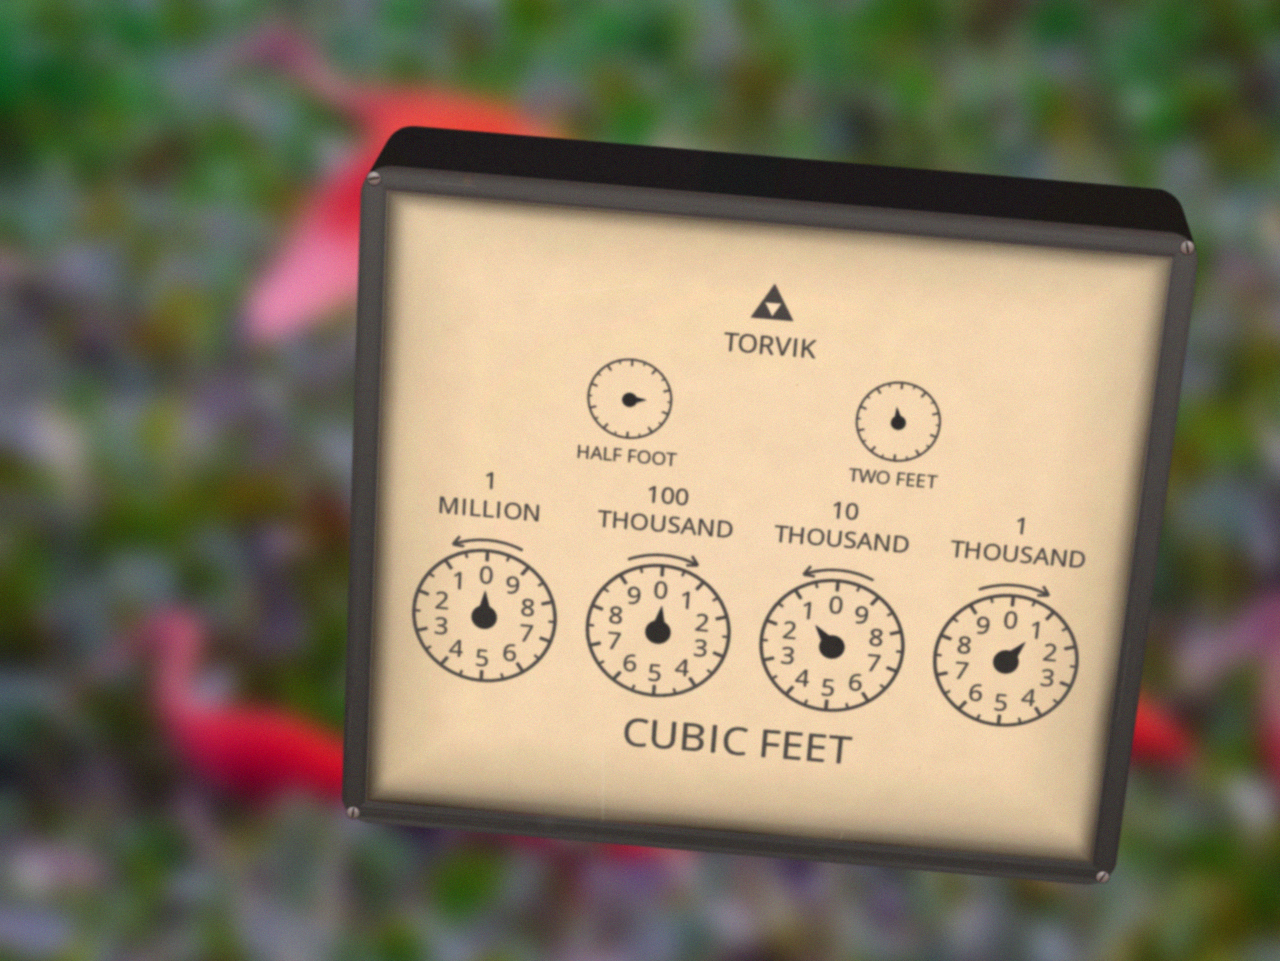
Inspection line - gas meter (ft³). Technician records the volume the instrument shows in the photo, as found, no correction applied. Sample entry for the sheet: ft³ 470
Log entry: ft³ 1100
